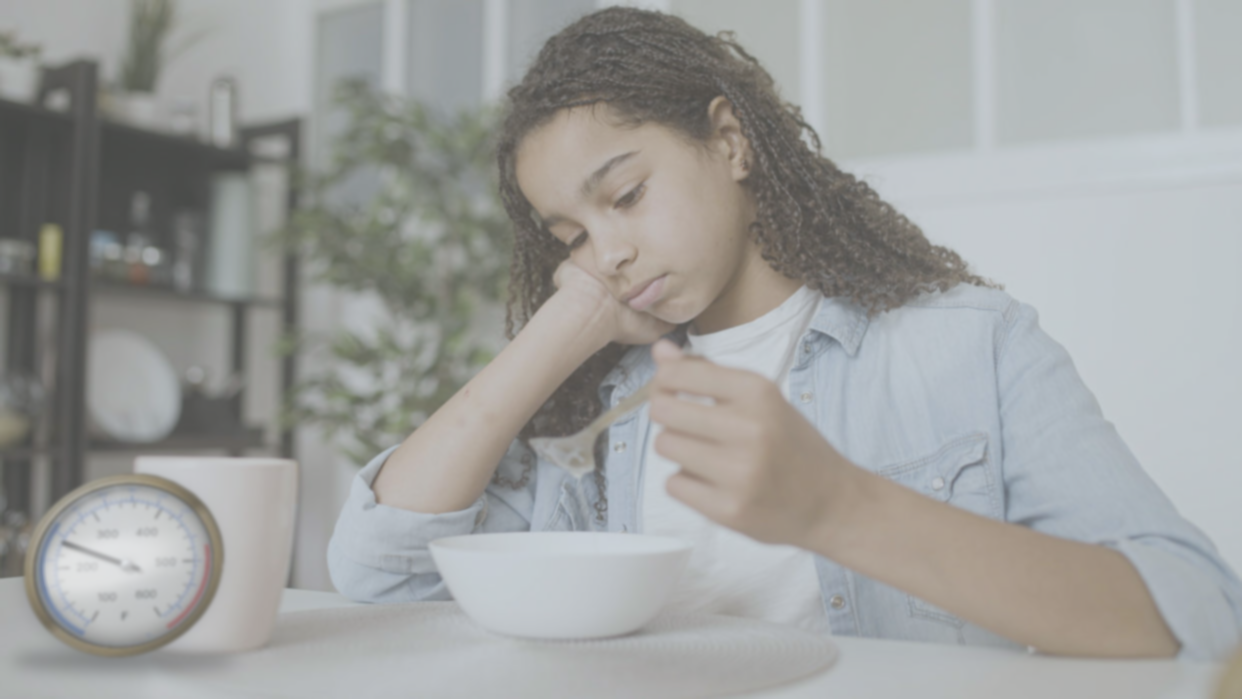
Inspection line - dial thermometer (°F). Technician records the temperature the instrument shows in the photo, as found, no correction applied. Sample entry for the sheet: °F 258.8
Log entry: °F 240
